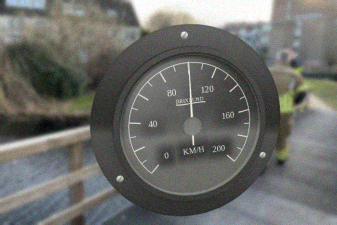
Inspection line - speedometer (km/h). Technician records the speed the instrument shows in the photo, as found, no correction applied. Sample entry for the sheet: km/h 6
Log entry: km/h 100
